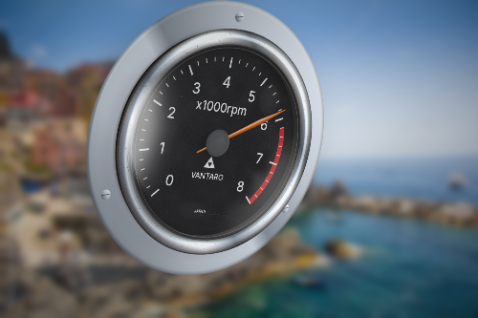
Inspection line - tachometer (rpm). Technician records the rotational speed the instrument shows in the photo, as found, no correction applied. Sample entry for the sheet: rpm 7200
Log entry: rpm 5800
